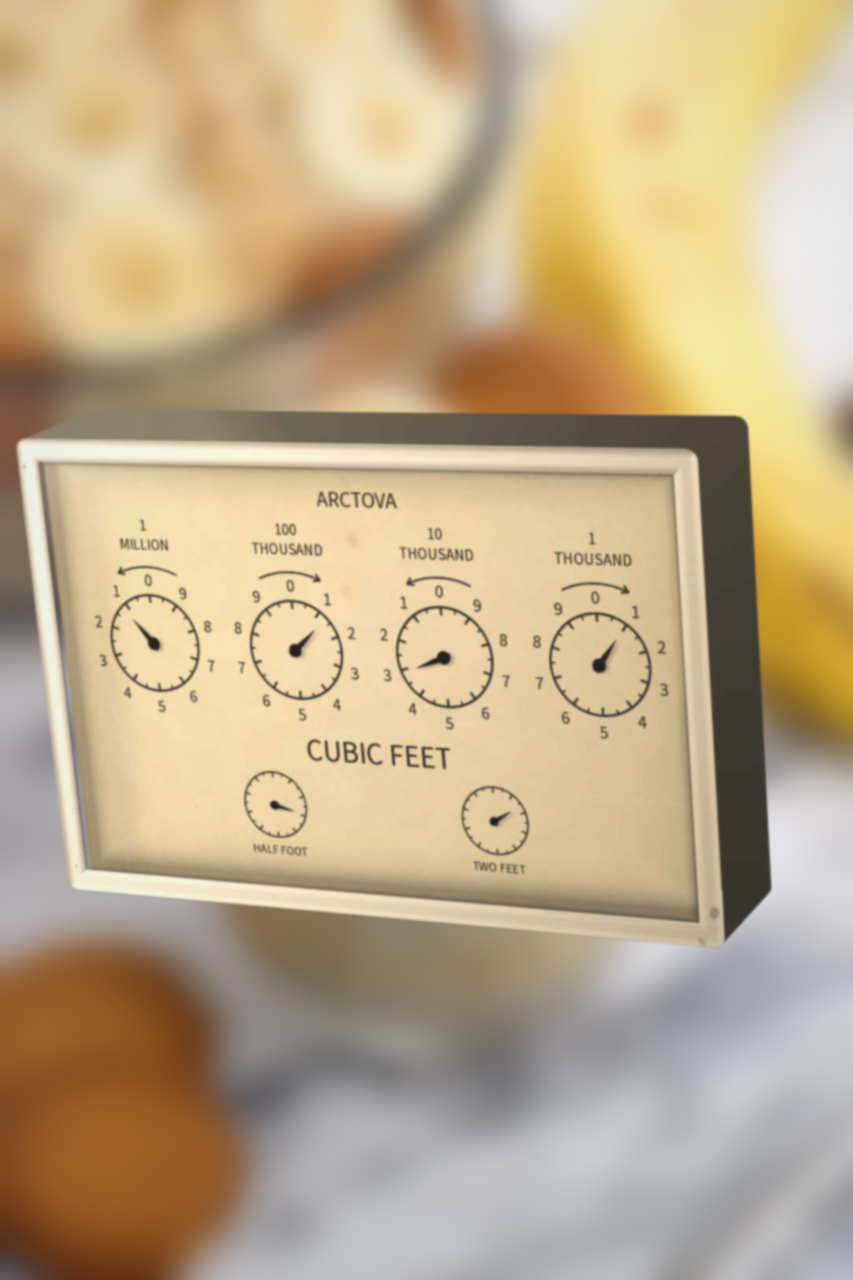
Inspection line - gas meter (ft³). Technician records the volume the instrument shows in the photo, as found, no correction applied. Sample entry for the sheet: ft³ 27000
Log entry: ft³ 113100
